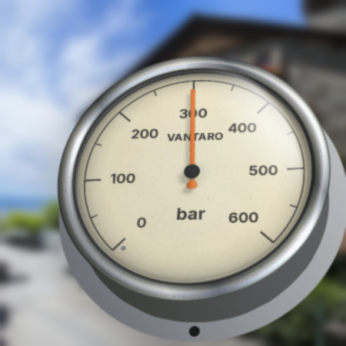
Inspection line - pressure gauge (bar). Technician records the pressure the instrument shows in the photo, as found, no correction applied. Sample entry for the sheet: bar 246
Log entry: bar 300
